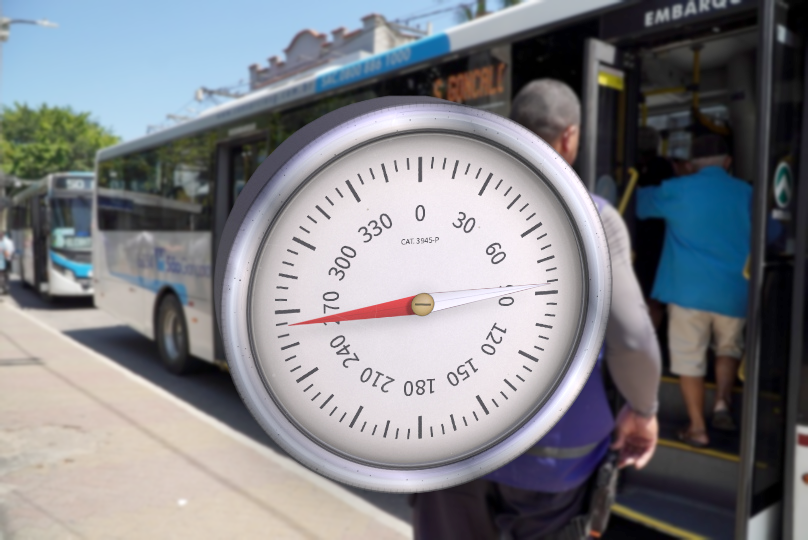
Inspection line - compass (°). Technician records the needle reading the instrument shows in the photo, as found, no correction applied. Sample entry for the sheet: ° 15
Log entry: ° 265
